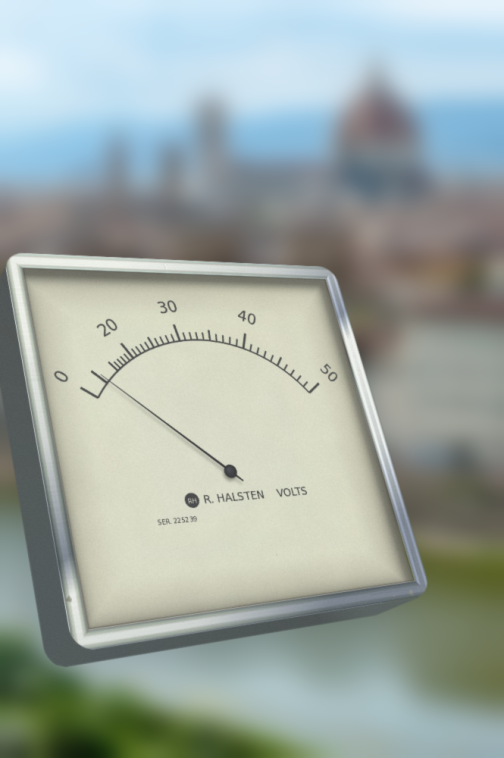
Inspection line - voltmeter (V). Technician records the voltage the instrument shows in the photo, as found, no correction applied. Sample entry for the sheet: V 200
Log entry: V 10
